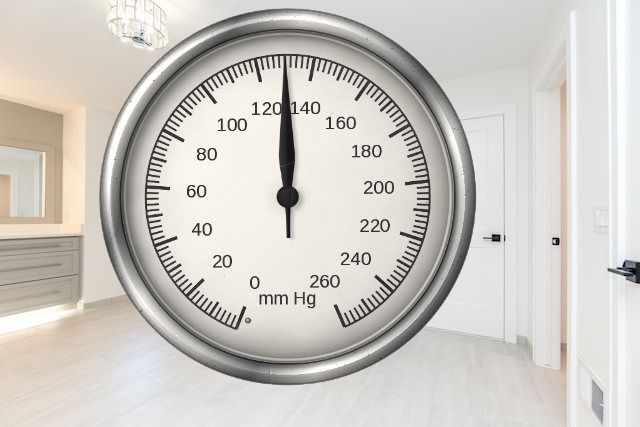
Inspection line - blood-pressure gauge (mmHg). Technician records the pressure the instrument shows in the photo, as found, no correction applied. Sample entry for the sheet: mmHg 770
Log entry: mmHg 130
